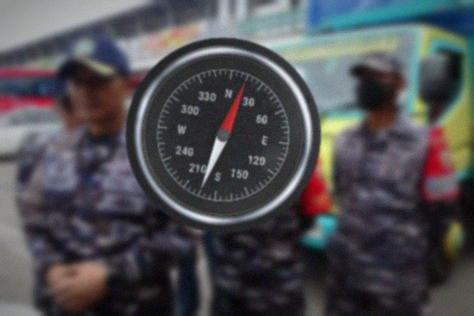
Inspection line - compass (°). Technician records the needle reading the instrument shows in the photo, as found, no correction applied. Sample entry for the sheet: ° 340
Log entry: ° 15
